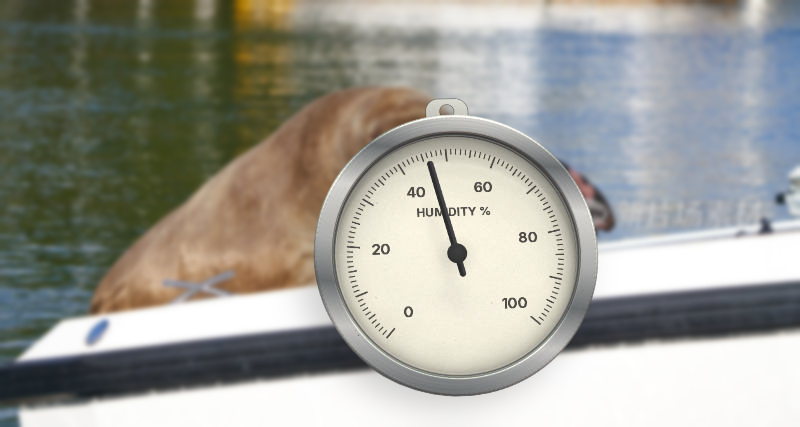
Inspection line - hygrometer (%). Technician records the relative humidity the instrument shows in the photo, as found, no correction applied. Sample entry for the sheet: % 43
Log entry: % 46
